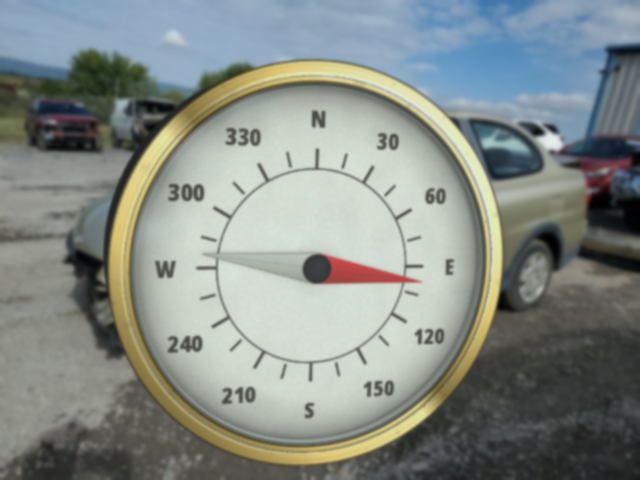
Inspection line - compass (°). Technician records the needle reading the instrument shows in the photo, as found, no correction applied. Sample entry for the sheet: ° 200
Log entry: ° 97.5
